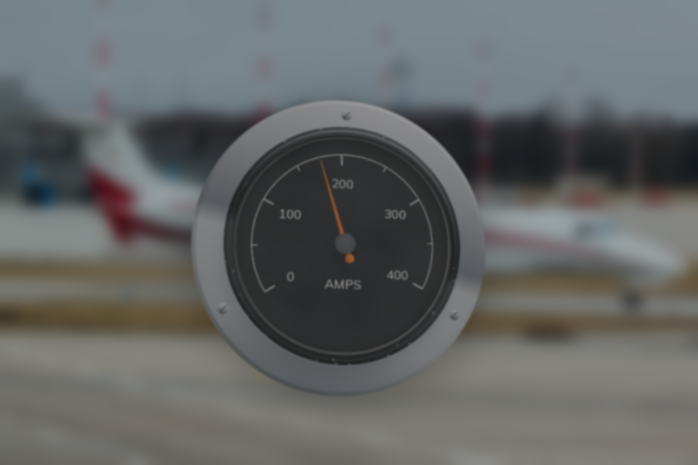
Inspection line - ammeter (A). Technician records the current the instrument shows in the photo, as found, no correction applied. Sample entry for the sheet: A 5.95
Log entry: A 175
